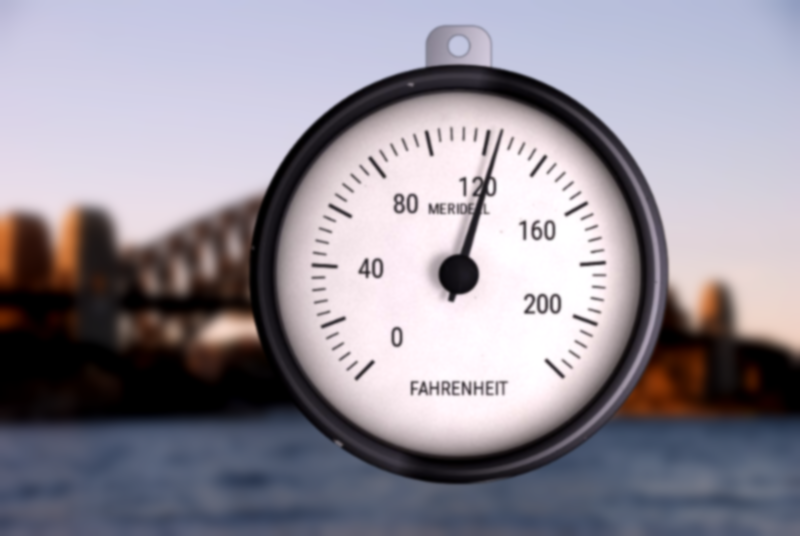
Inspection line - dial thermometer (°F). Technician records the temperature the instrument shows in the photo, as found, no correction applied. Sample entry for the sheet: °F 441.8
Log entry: °F 124
